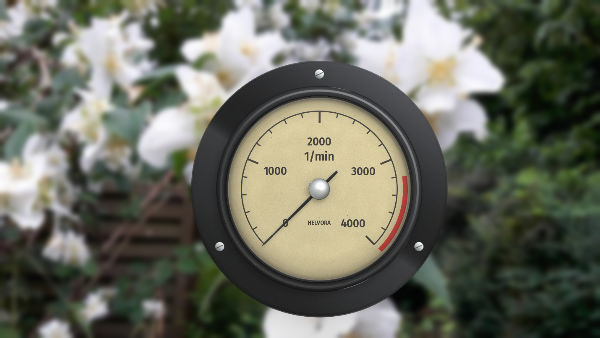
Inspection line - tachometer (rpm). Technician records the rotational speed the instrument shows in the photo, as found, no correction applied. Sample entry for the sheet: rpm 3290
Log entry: rpm 0
